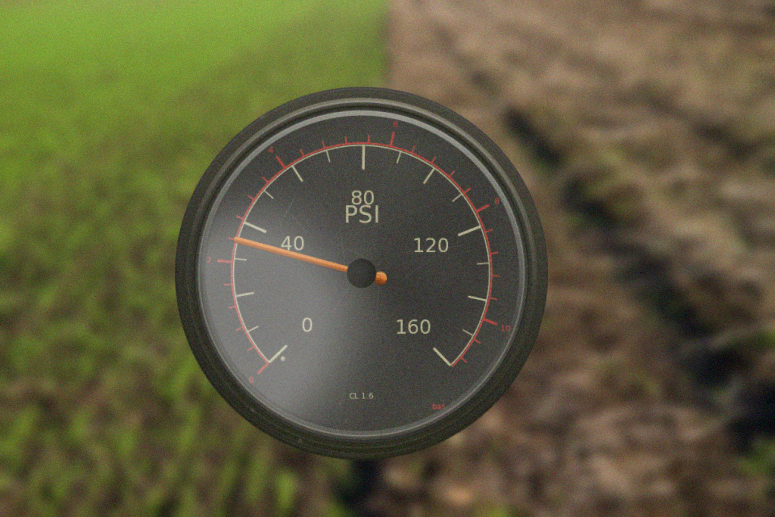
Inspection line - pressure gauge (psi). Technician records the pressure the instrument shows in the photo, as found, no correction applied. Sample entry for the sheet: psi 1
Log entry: psi 35
